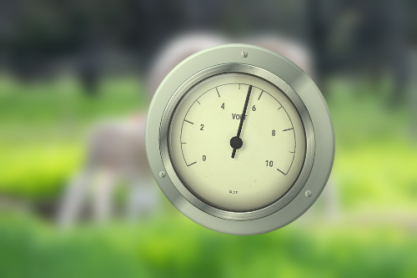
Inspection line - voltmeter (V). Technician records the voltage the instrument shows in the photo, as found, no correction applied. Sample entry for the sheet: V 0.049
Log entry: V 5.5
